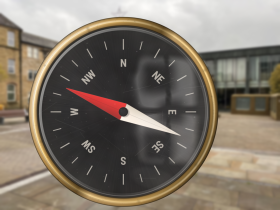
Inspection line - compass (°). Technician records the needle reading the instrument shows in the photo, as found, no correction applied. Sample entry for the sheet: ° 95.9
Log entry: ° 292.5
